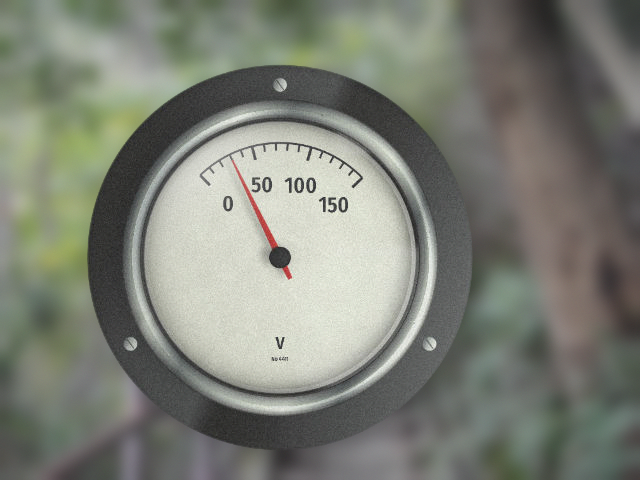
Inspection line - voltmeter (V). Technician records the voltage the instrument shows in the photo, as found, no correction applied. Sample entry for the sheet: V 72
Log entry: V 30
